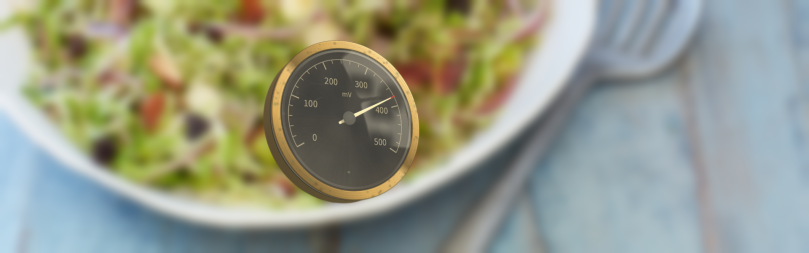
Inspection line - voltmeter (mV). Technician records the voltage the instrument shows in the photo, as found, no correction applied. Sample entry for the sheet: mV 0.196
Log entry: mV 380
